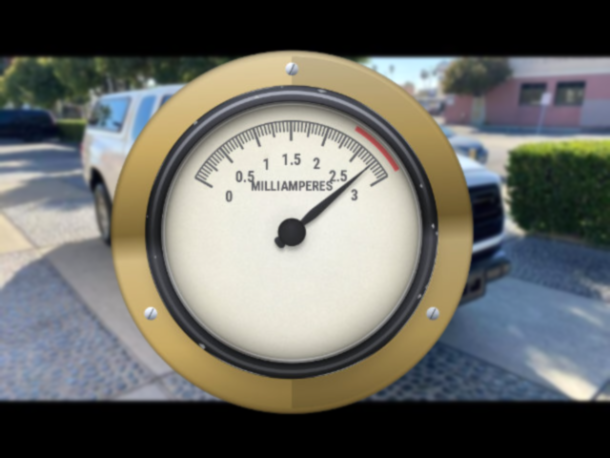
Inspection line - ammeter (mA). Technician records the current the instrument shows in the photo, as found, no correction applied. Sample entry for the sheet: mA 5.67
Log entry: mA 2.75
